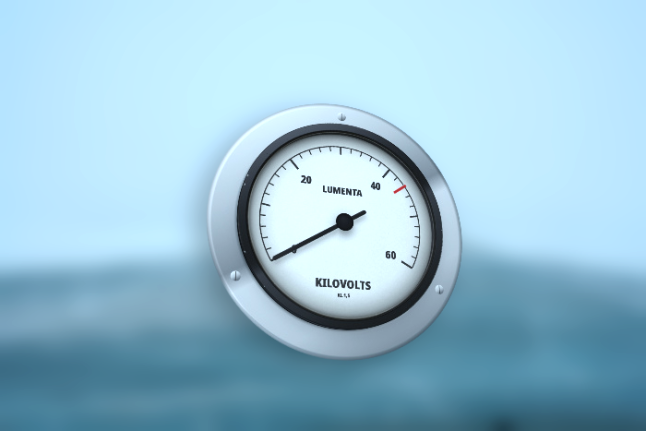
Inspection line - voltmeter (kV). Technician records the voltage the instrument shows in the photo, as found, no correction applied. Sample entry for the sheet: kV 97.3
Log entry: kV 0
